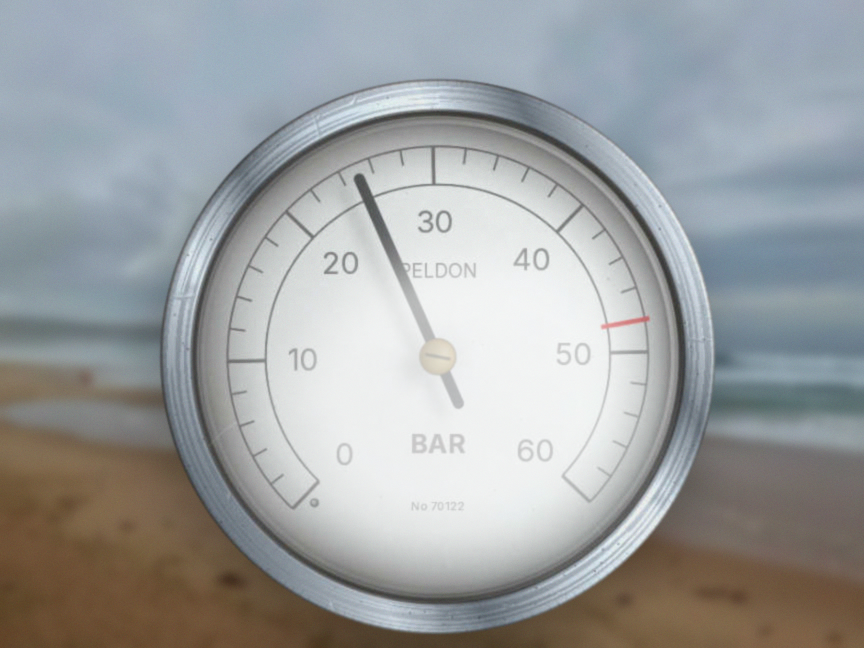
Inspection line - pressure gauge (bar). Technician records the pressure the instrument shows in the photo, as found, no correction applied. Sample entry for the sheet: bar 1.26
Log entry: bar 25
